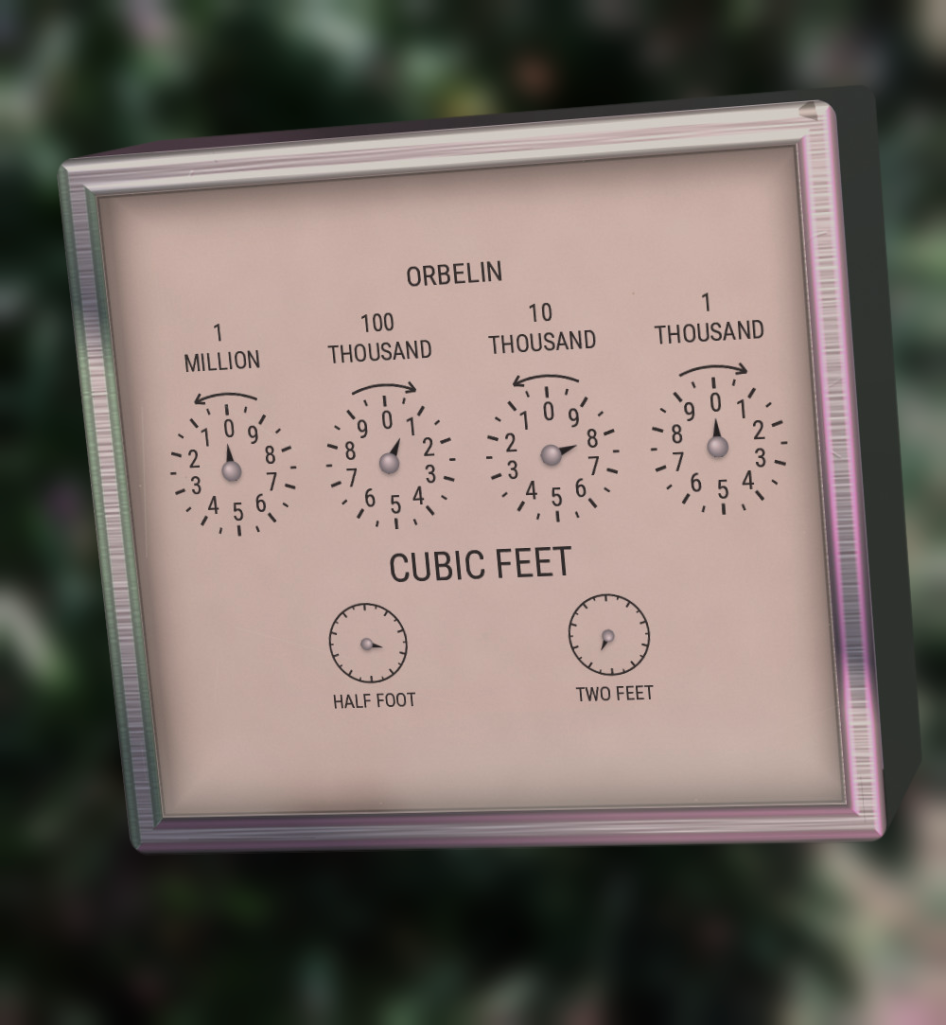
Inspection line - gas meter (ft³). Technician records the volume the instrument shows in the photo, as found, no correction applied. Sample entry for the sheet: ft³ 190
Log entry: ft³ 8000
